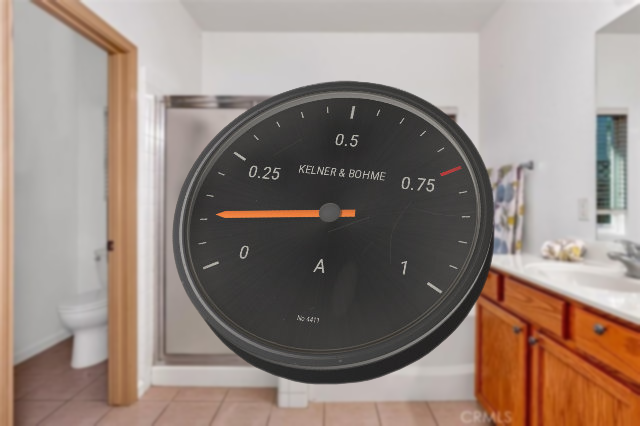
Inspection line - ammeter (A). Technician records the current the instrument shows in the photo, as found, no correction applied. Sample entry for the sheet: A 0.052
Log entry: A 0.1
